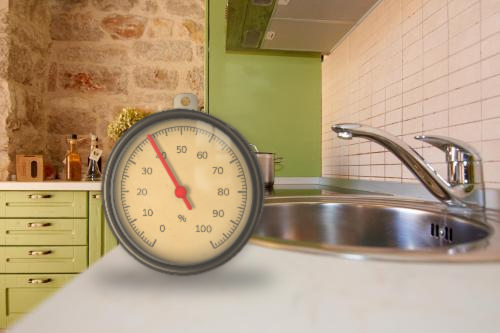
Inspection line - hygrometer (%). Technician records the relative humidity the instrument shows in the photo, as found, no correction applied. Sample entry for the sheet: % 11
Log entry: % 40
